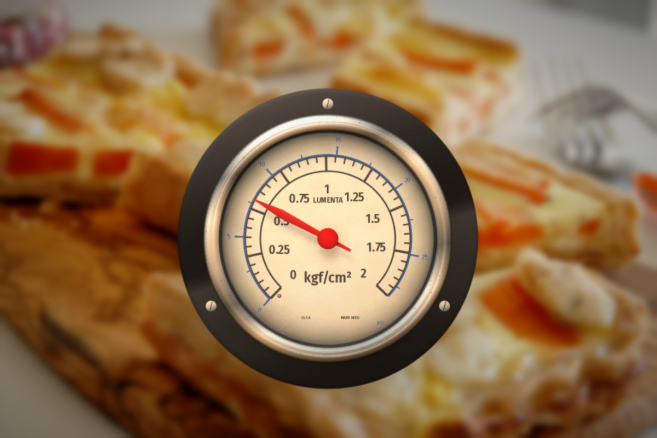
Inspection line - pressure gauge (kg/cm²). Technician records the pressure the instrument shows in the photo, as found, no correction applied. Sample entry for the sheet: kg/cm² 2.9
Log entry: kg/cm² 0.55
